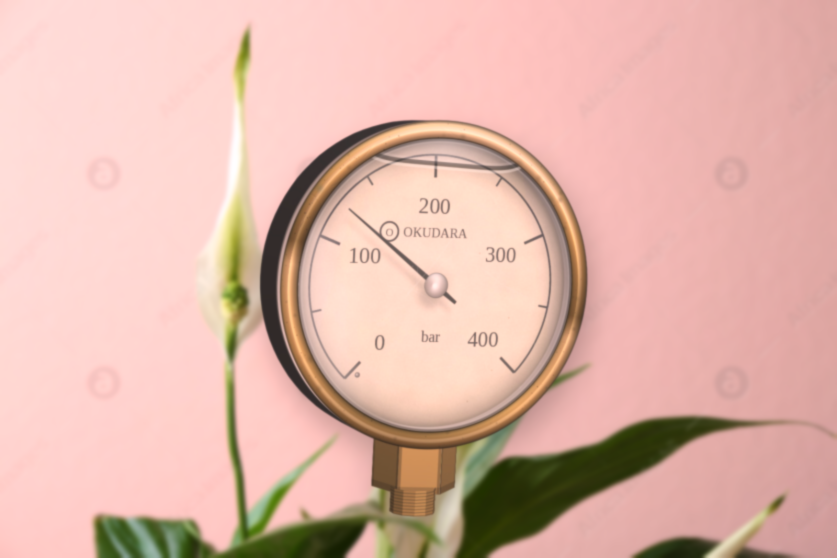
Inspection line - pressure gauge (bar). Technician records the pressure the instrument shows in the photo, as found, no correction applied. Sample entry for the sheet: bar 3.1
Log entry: bar 125
